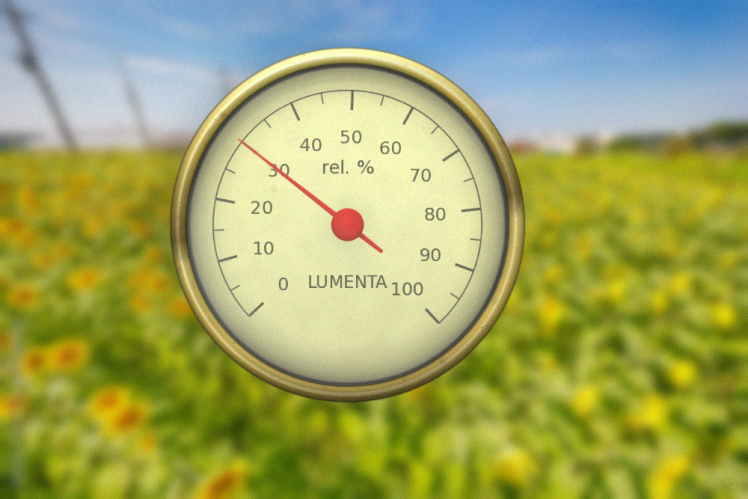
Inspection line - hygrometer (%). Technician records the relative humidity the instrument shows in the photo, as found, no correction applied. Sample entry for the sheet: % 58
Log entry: % 30
